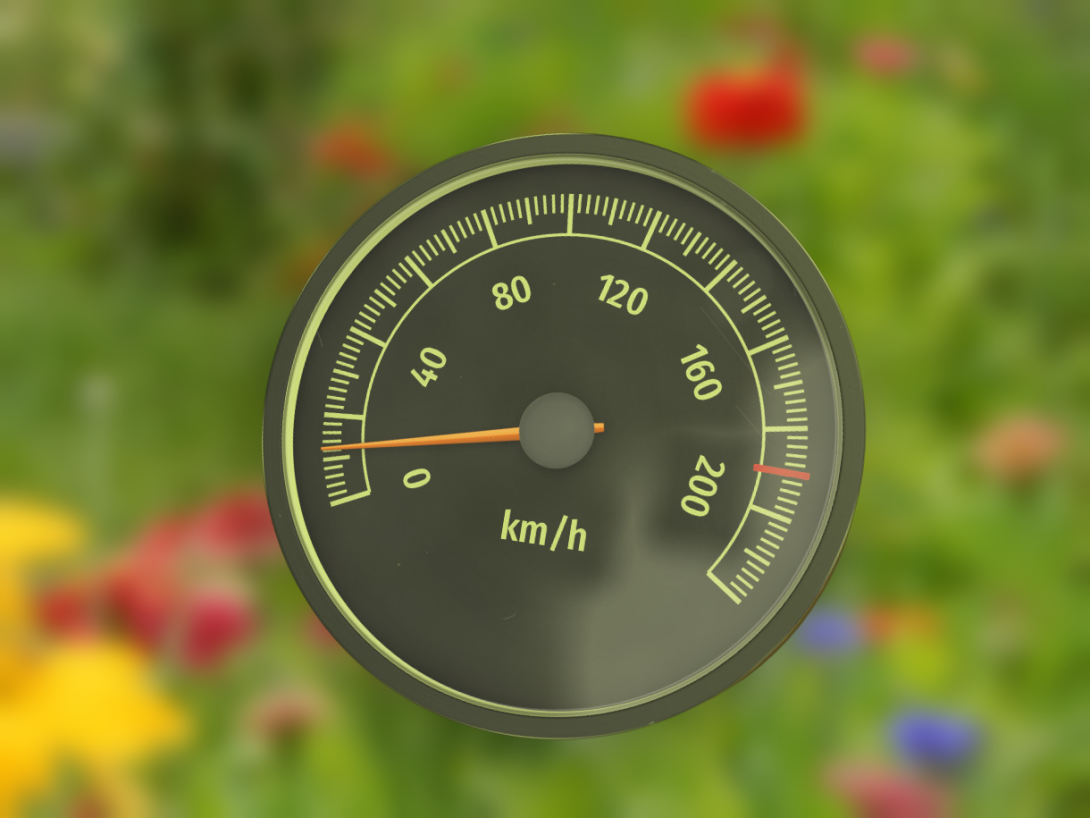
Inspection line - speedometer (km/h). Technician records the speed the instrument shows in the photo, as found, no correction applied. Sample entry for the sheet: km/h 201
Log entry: km/h 12
